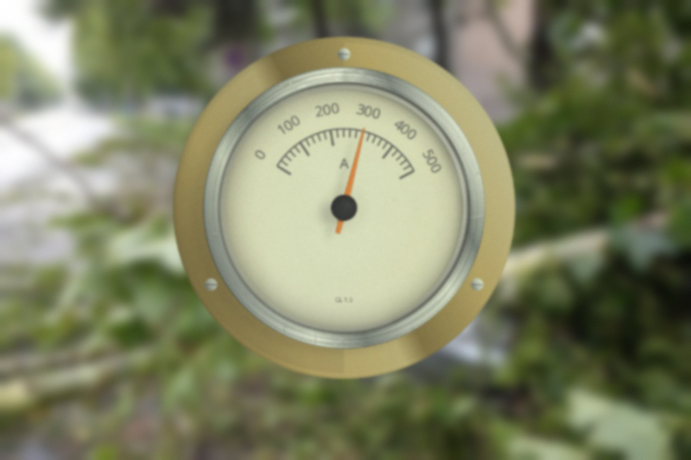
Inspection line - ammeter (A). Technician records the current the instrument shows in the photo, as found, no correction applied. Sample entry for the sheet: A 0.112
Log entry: A 300
